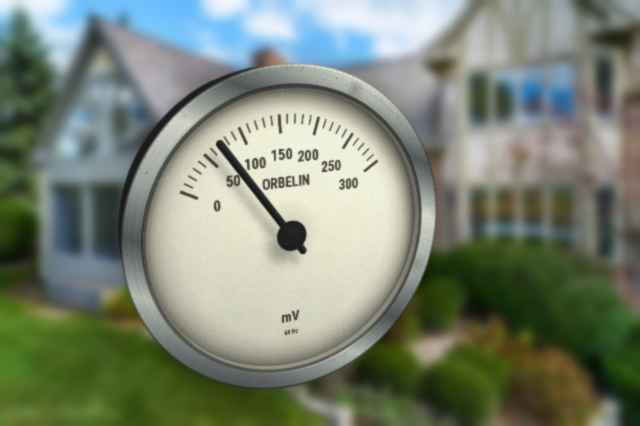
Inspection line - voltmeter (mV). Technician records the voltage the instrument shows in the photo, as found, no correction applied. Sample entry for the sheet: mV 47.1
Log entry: mV 70
